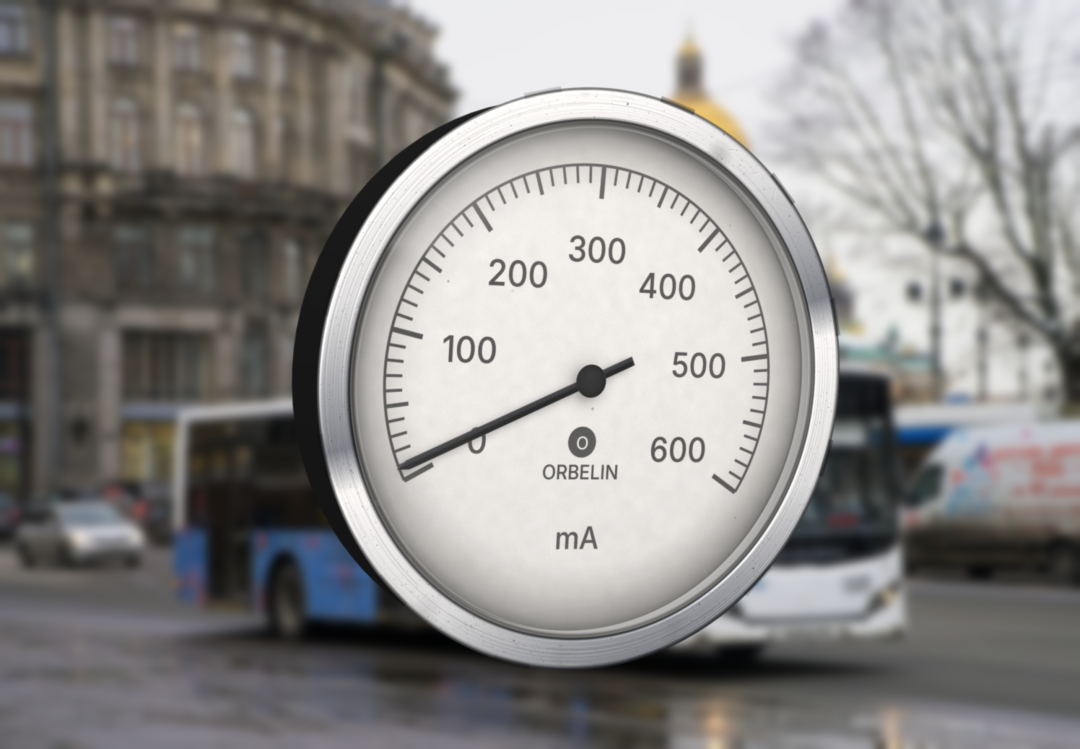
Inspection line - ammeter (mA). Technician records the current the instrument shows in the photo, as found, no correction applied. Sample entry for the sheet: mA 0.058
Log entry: mA 10
